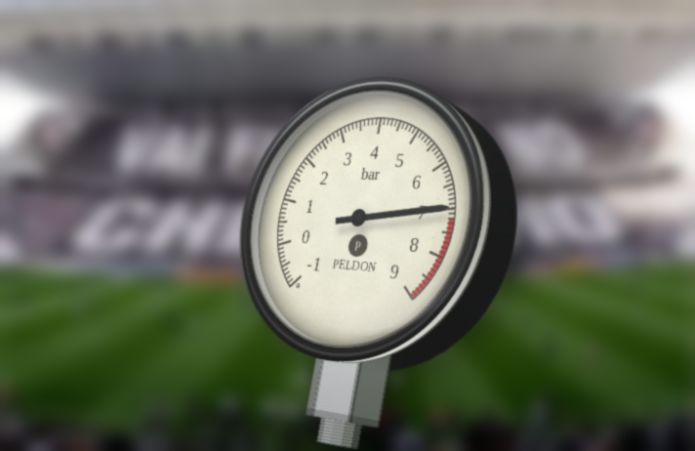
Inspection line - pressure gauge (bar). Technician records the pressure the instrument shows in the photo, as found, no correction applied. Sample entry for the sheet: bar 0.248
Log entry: bar 7
